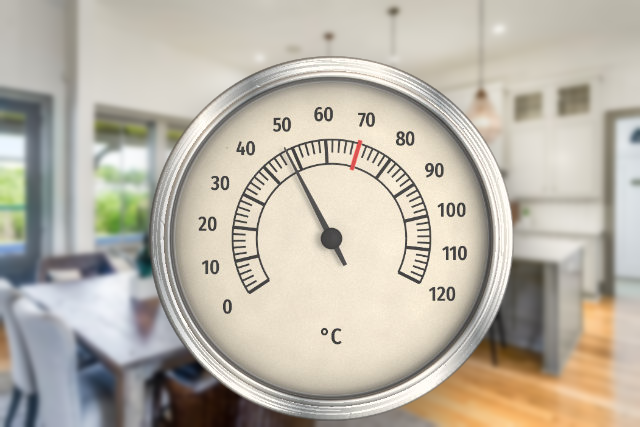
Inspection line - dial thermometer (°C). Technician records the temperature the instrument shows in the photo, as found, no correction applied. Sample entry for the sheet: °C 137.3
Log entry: °C 48
